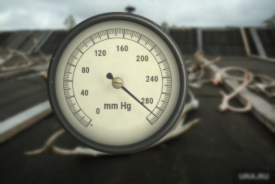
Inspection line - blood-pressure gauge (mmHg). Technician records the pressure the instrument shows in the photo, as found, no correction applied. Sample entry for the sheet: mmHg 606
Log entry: mmHg 290
